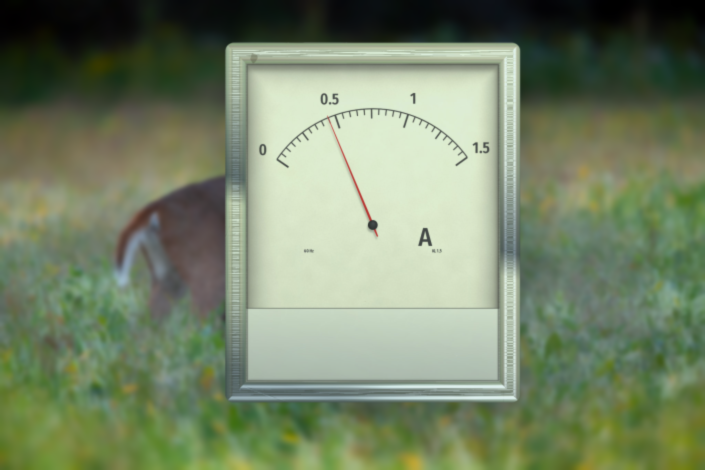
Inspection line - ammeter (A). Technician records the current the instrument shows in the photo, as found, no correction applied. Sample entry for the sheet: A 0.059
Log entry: A 0.45
